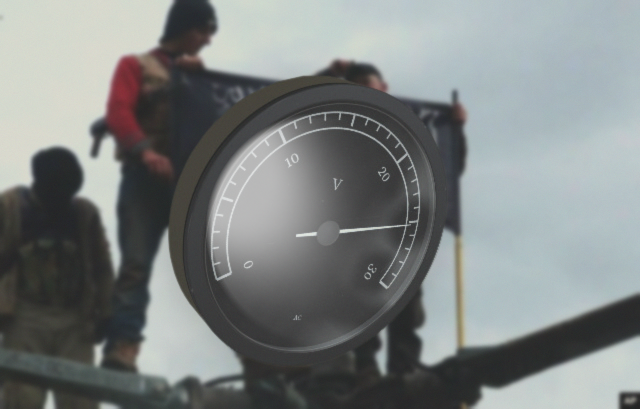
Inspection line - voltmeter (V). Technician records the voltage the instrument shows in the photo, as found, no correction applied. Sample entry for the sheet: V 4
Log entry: V 25
